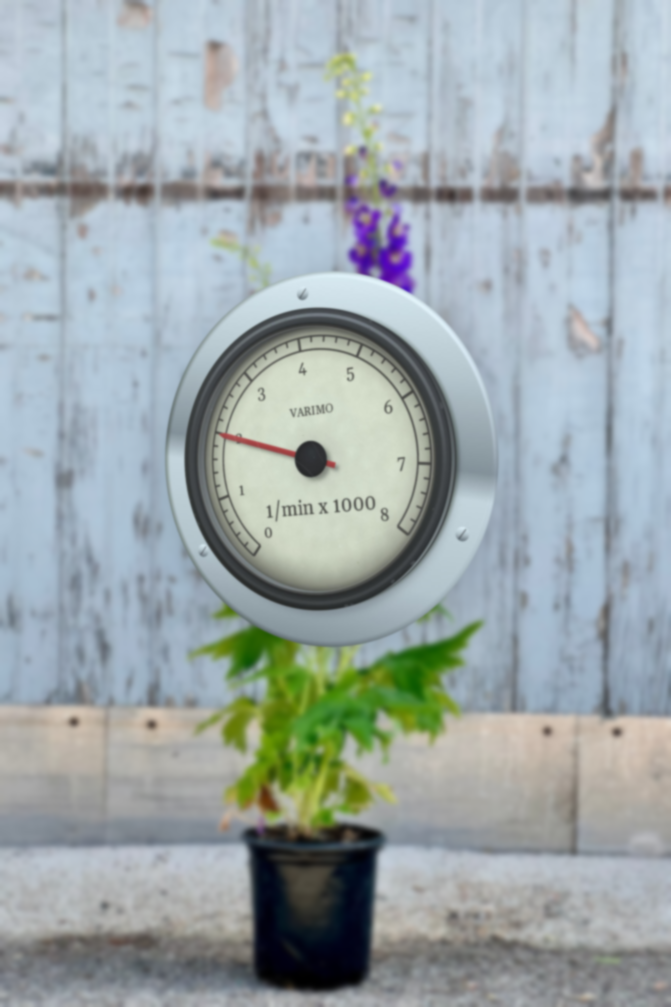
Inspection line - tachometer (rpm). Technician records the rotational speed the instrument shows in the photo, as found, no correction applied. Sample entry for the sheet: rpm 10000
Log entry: rpm 2000
